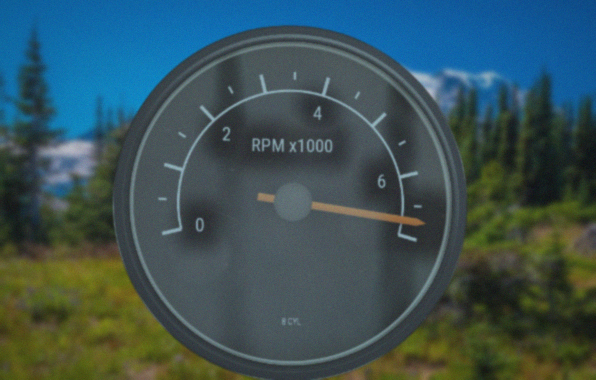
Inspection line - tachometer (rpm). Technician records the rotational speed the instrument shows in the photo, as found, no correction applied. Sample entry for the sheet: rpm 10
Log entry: rpm 6750
